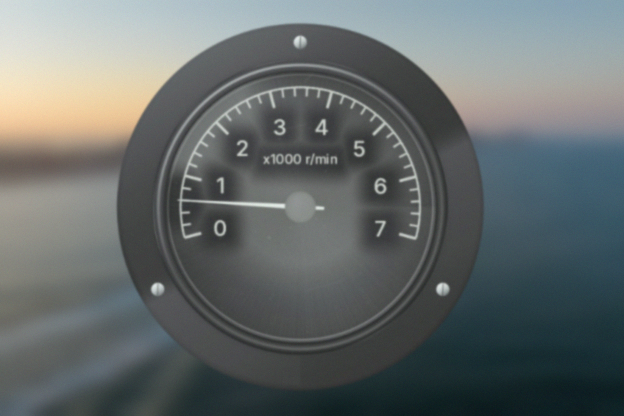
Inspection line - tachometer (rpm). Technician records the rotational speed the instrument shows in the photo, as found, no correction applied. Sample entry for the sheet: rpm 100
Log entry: rpm 600
